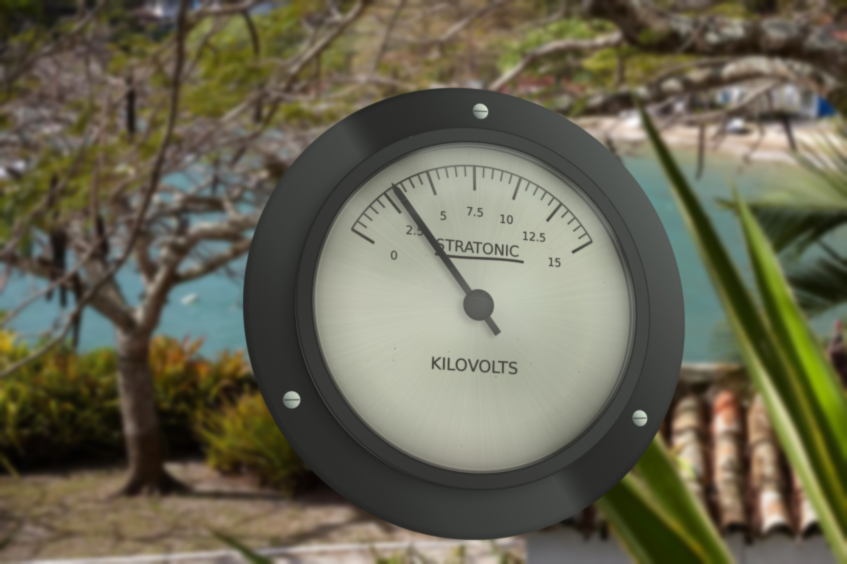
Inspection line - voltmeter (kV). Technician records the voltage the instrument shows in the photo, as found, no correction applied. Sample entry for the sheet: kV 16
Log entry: kV 3
